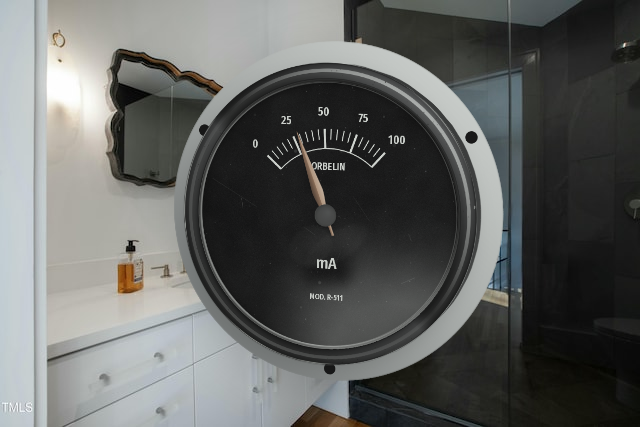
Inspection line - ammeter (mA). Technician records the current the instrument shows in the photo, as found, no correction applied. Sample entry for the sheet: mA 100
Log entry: mA 30
